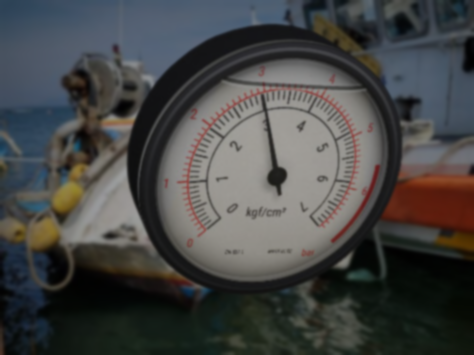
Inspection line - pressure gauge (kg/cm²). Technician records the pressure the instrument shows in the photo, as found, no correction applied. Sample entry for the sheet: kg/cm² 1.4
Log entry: kg/cm² 3
